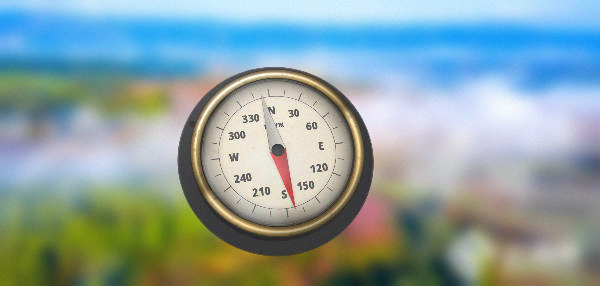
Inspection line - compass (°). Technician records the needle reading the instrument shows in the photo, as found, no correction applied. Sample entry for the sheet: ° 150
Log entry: ° 172.5
